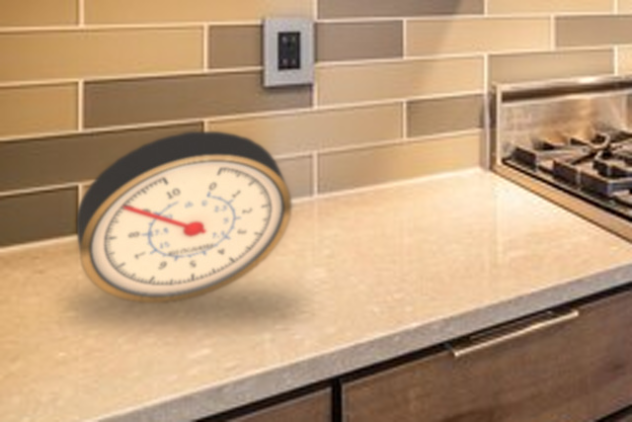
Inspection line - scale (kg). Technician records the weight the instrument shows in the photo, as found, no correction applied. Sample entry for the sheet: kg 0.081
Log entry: kg 9
